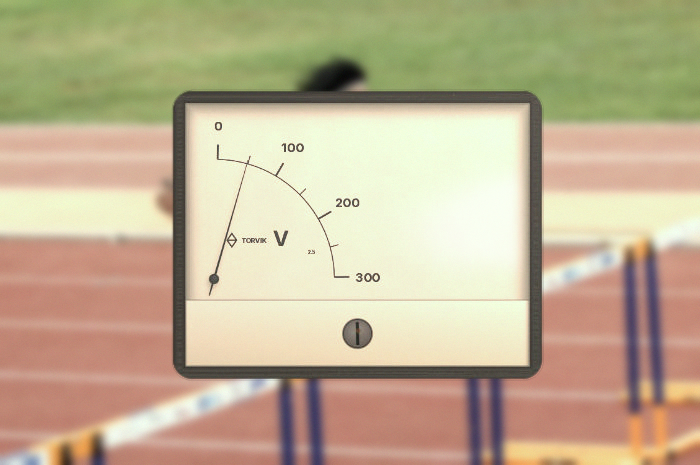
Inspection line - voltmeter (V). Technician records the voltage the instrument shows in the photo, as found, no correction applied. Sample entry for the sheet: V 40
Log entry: V 50
